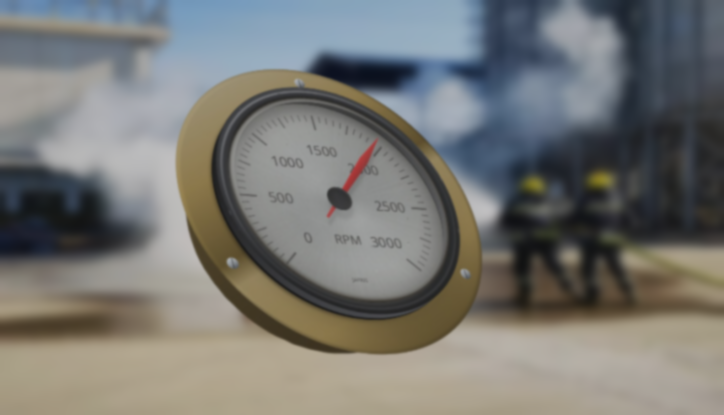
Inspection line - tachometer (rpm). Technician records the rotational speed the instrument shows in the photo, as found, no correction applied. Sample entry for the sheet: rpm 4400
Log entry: rpm 1950
